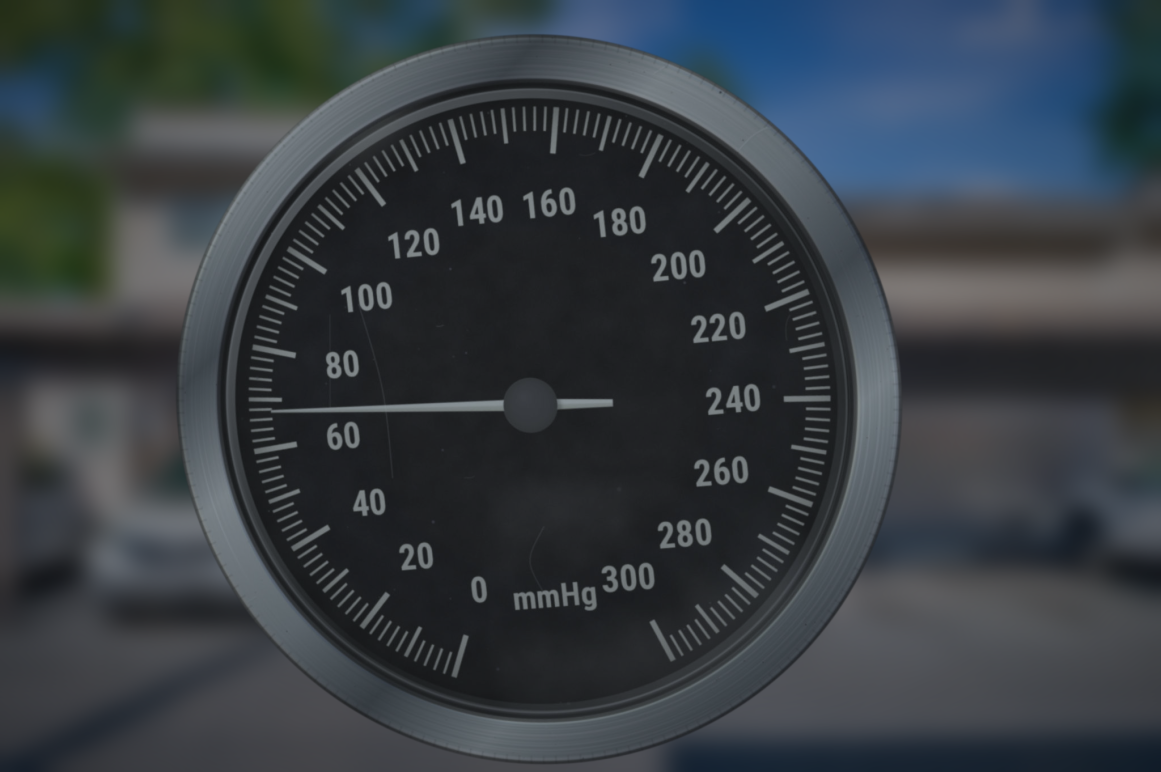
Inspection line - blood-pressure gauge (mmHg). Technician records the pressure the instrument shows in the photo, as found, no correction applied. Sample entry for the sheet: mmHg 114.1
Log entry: mmHg 68
